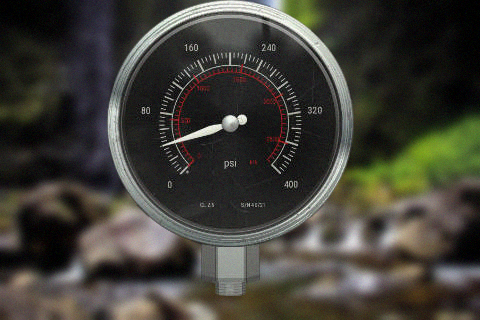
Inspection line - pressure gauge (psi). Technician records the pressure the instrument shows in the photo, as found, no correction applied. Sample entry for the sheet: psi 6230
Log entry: psi 40
